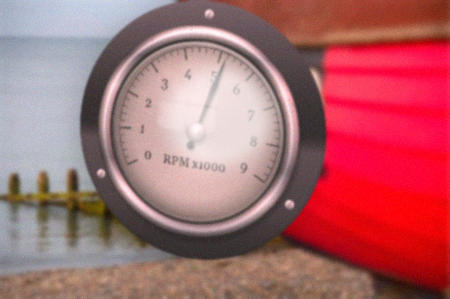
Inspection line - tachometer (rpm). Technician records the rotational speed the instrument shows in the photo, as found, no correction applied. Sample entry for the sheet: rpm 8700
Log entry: rpm 5200
